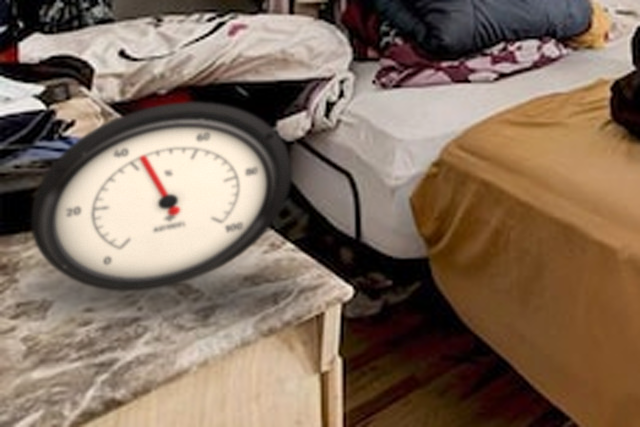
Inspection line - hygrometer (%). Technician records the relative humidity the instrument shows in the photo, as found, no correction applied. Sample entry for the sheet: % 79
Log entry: % 44
